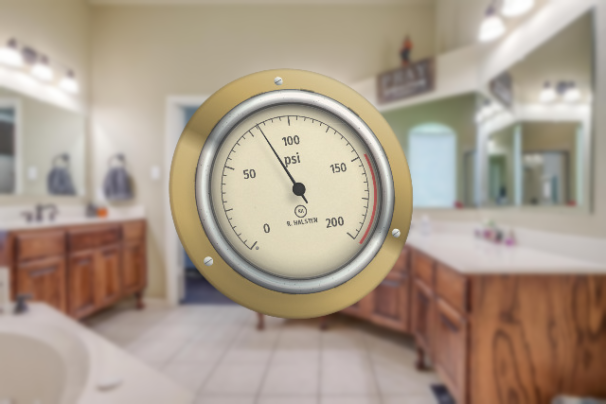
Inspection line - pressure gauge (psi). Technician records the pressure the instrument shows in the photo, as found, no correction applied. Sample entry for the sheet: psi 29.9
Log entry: psi 80
